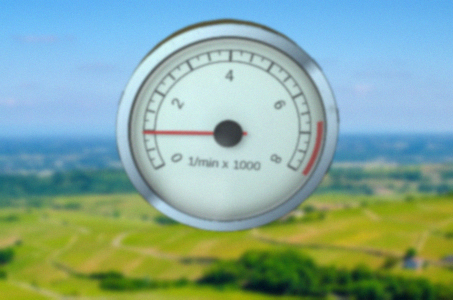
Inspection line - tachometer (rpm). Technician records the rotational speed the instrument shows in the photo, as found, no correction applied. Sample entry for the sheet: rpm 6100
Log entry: rpm 1000
